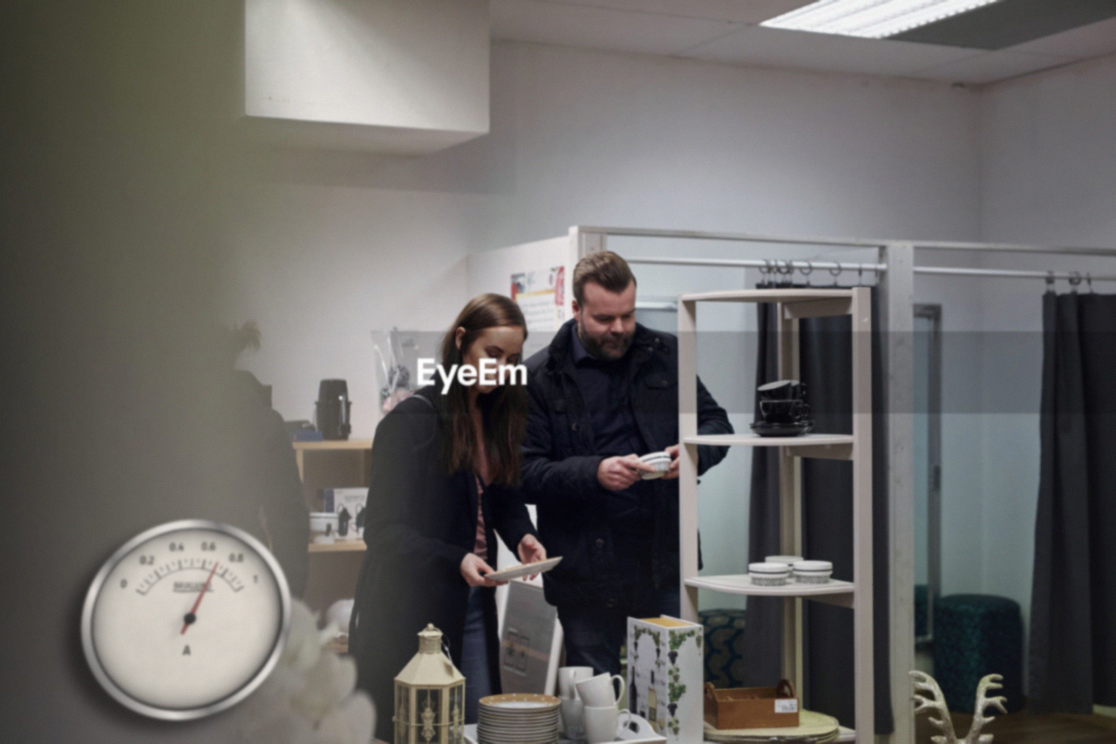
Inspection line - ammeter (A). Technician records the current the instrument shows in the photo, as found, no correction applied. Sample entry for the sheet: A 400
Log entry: A 0.7
